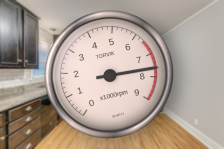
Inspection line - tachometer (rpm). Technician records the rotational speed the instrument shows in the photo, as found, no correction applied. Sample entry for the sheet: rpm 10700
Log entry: rpm 7600
